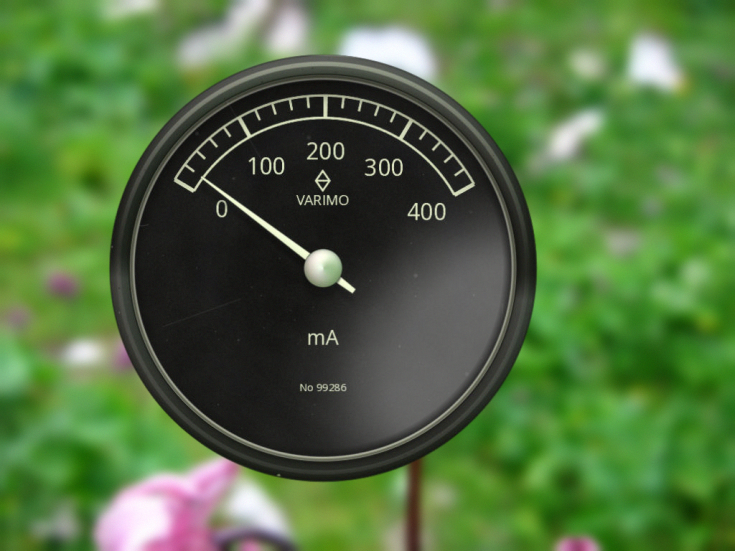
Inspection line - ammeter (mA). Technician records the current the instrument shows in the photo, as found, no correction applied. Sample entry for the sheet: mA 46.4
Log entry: mA 20
